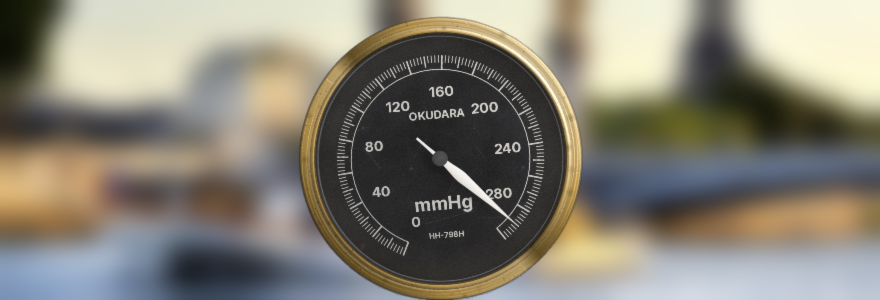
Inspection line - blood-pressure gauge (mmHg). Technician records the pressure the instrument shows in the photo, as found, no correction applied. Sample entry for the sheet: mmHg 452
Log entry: mmHg 290
